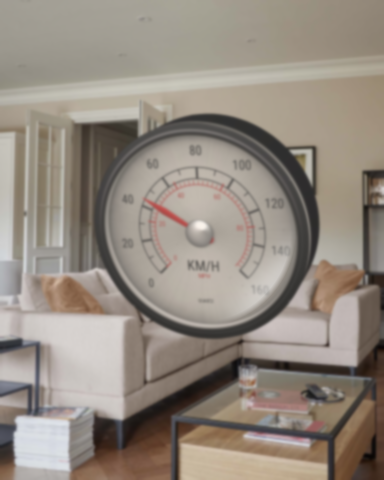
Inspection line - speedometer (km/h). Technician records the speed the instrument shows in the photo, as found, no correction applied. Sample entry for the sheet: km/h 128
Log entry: km/h 45
